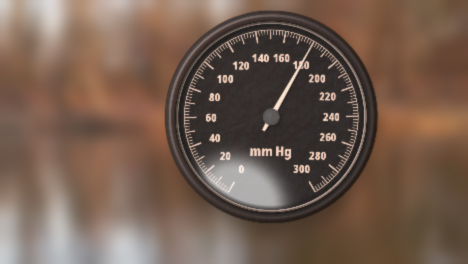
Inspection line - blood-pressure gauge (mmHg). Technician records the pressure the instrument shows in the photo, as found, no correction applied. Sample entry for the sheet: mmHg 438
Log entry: mmHg 180
